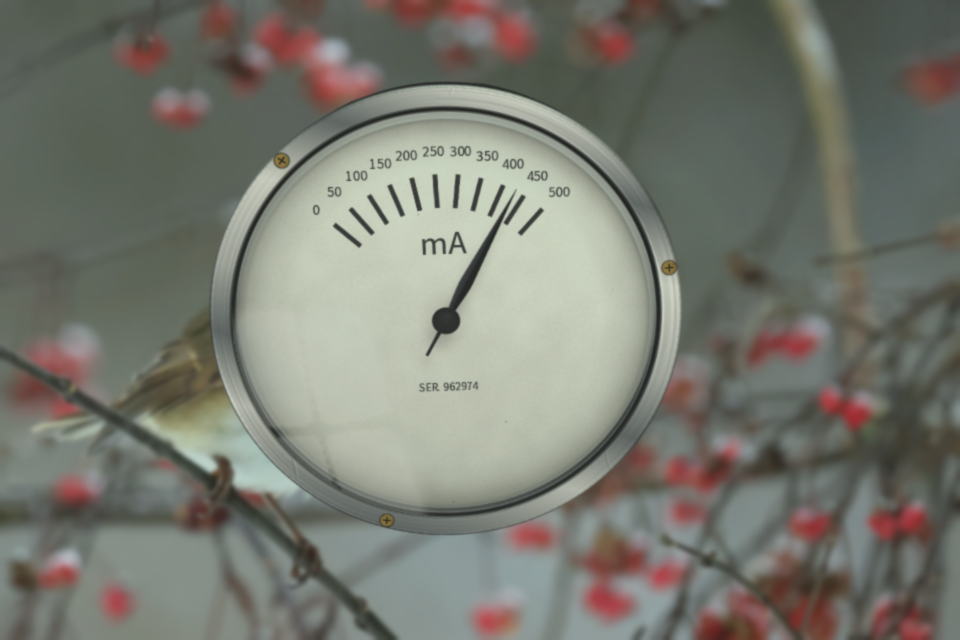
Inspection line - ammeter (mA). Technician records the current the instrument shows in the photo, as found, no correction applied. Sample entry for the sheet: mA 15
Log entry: mA 425
